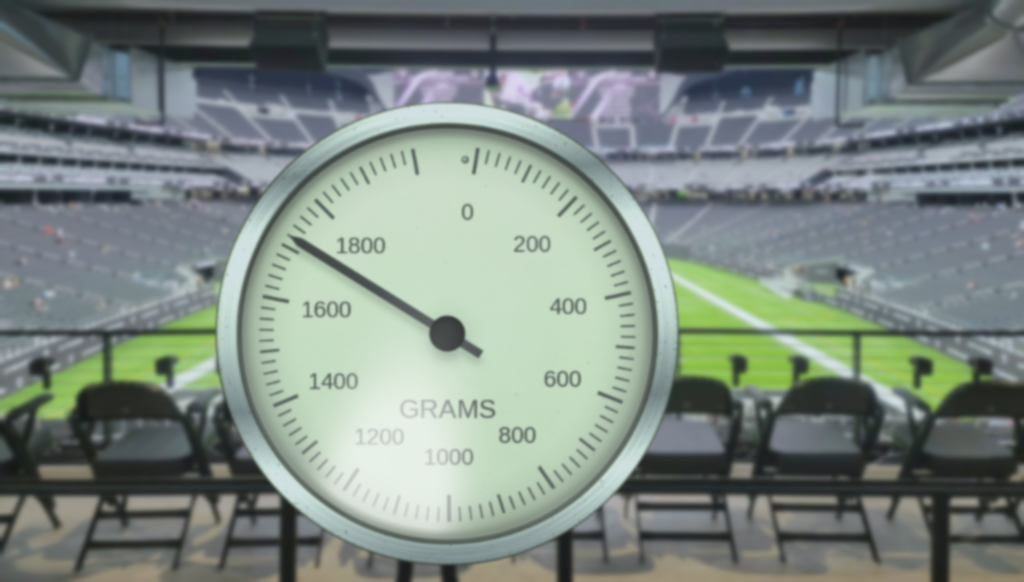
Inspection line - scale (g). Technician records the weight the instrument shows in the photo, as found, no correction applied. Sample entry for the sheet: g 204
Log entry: g 1720
